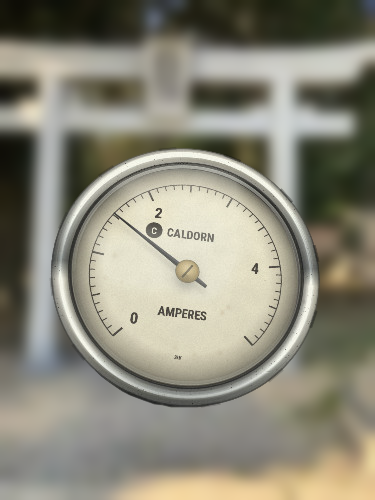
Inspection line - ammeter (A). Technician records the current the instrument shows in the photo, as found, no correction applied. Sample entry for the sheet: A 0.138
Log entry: A 1.5
